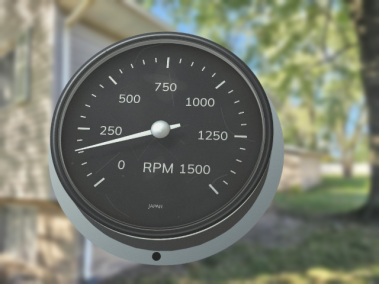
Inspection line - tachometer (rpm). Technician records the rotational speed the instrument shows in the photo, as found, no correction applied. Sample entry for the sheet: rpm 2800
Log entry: rpm 150
